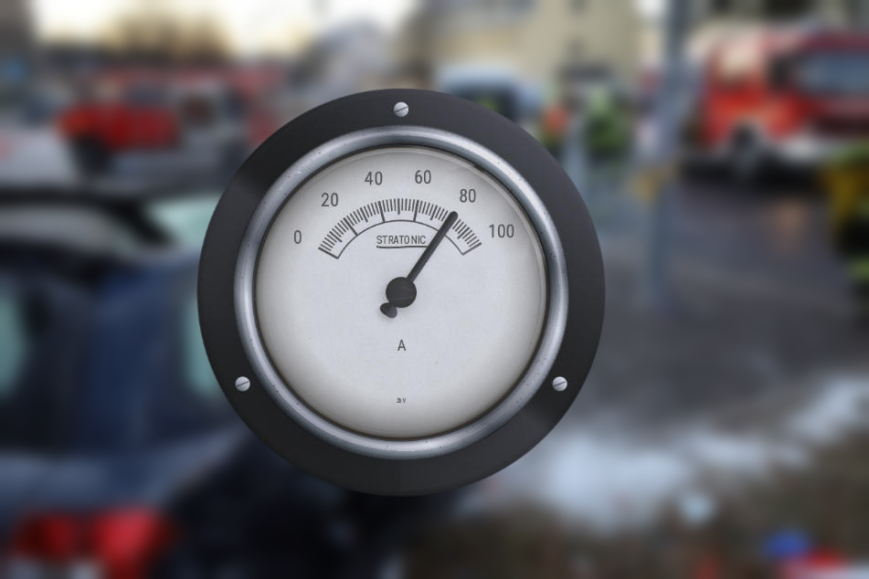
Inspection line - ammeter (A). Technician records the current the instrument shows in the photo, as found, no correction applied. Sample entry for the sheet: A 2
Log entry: A 80
